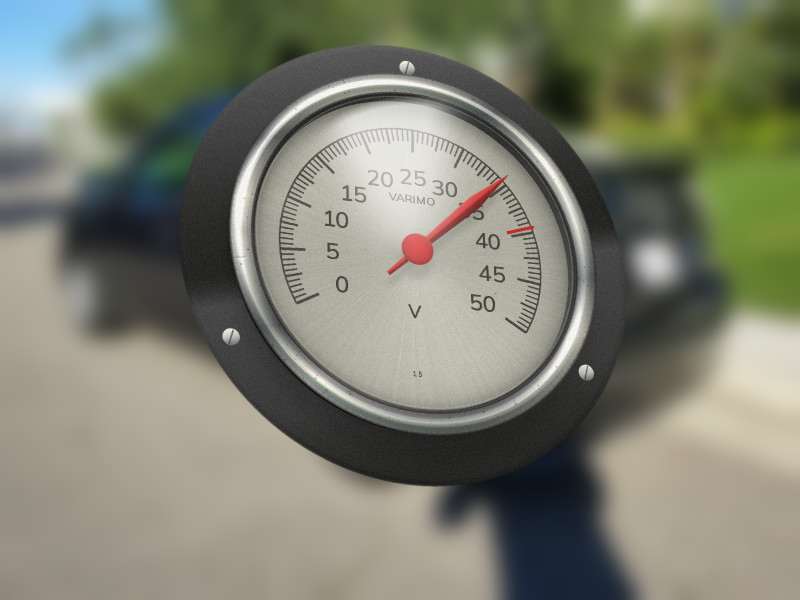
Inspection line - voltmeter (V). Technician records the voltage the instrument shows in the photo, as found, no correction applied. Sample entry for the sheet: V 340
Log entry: V 34.5
